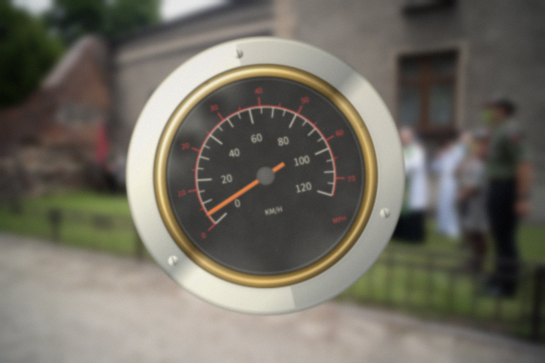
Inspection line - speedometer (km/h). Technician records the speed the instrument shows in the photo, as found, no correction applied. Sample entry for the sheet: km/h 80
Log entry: km/h 5
